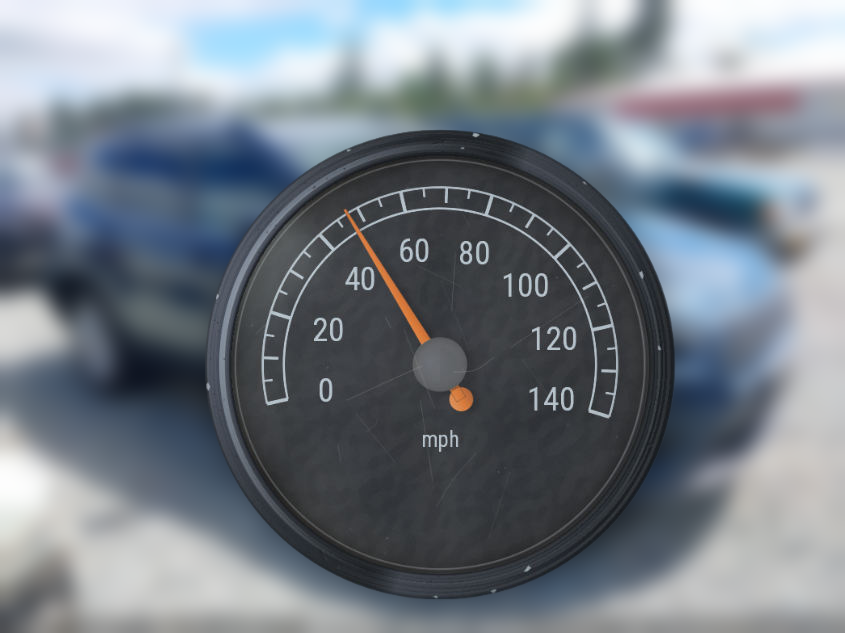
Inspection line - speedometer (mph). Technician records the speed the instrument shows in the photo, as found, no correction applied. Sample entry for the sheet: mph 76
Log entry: mph 47.5
